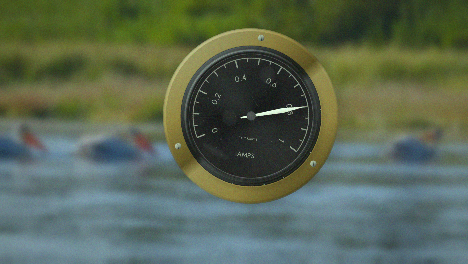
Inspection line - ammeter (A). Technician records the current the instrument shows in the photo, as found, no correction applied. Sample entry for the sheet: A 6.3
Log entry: A 0.8
